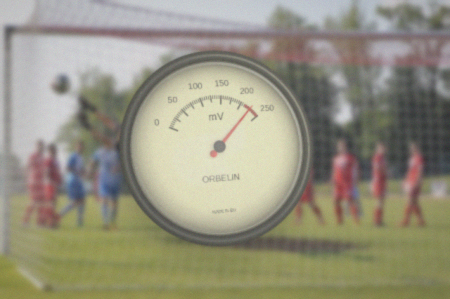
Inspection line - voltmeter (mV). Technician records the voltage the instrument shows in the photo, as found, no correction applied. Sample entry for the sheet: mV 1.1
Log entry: mV 225
